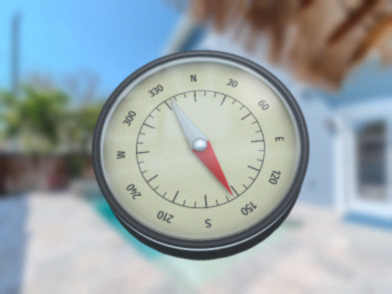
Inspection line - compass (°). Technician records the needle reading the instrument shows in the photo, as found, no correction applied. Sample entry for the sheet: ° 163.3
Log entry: ° 155
